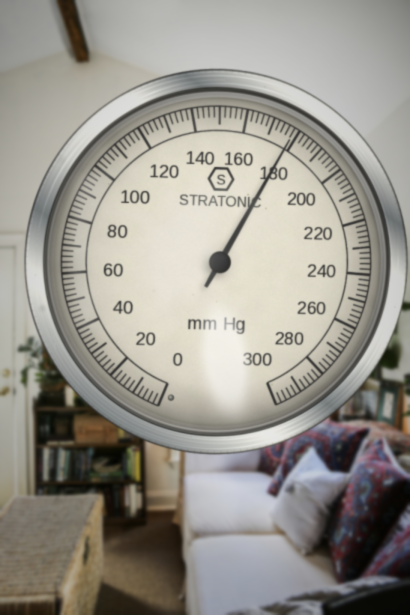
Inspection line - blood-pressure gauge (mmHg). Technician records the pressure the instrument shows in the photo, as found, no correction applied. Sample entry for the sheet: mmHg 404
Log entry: mmHg 178
